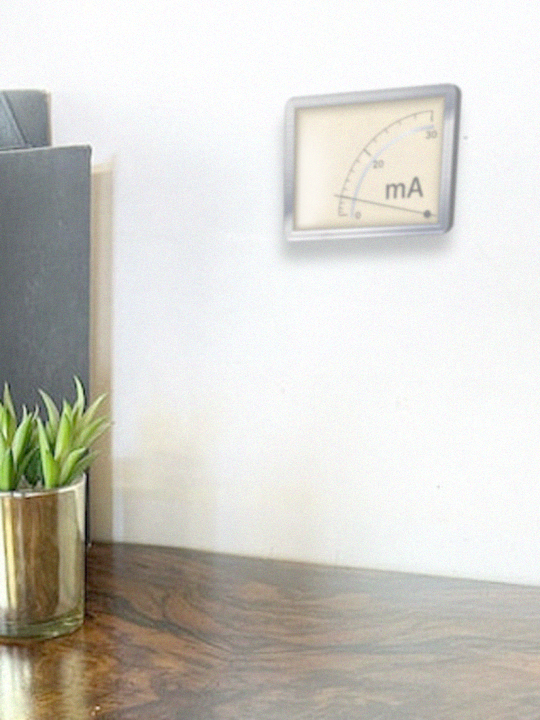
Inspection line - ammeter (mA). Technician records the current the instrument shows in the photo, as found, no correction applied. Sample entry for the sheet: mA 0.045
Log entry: mA 10
